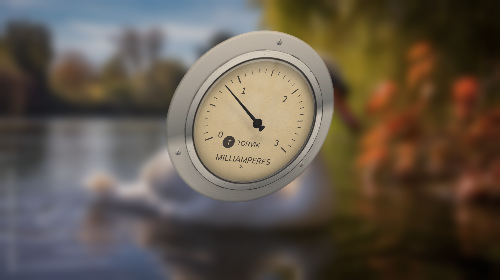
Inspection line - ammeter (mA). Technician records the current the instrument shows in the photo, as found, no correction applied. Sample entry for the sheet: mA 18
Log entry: mA 0.8
